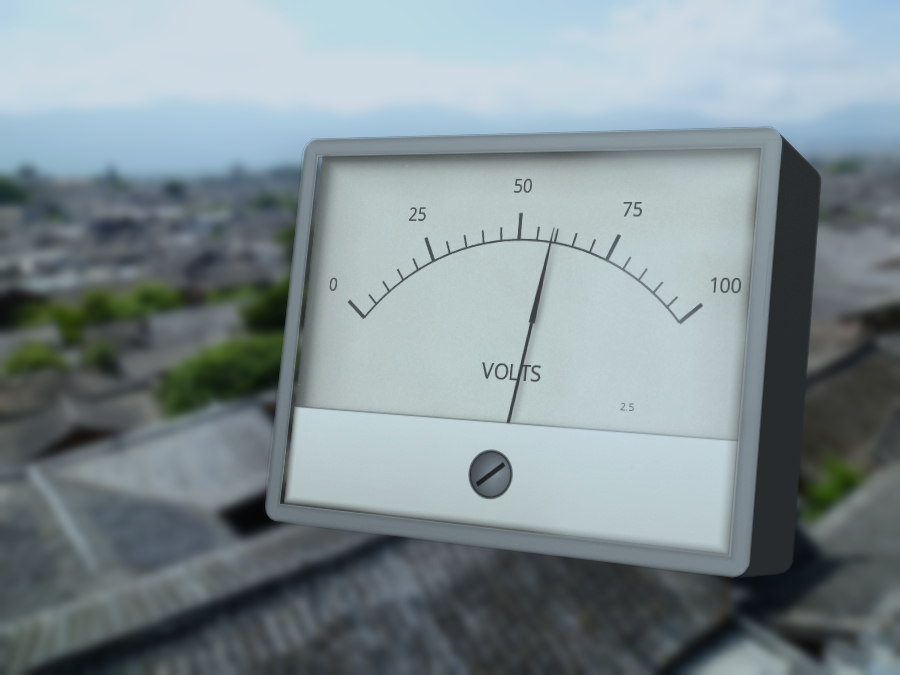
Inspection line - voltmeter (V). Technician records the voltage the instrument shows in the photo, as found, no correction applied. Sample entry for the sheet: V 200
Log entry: V 60
